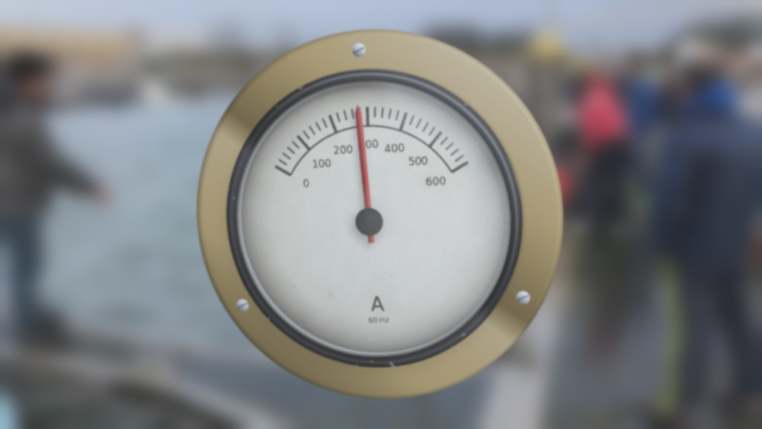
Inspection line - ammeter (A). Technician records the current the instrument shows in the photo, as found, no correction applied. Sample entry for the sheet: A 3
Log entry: A 280
